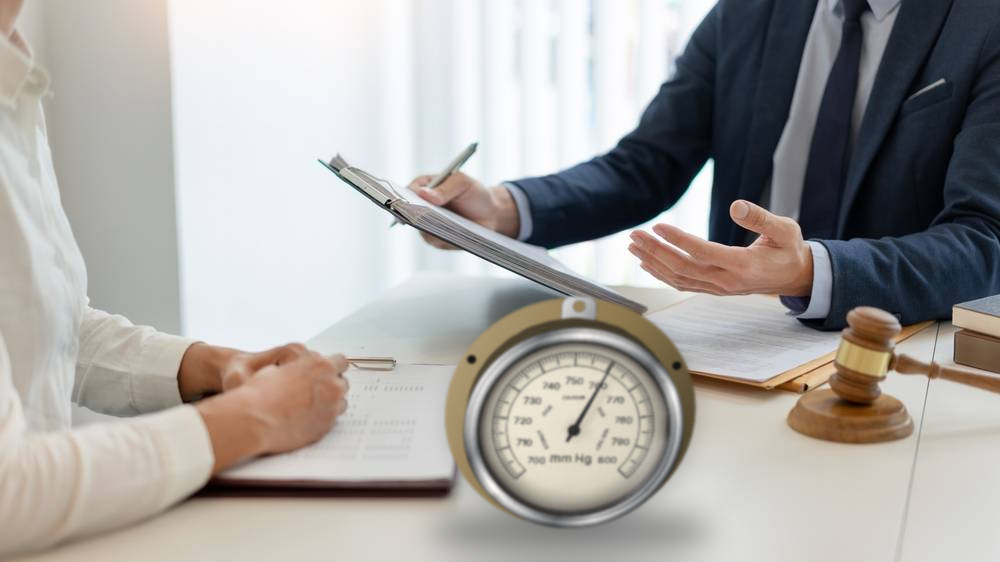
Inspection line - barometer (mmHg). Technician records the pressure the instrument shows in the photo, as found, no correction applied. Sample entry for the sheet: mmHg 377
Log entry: mmHg 760
